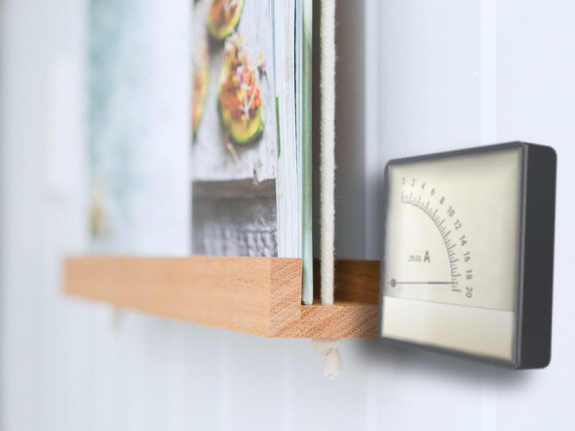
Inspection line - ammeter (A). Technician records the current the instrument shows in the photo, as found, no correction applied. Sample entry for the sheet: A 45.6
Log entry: A 19
